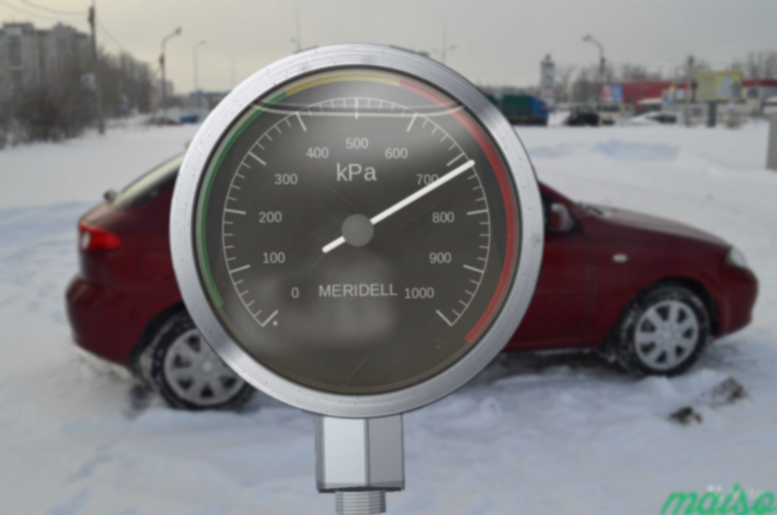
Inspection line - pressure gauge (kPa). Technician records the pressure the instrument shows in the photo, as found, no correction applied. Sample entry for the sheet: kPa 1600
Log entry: kPa 720
